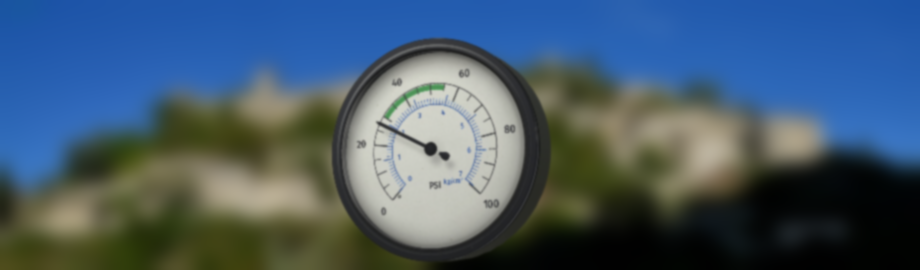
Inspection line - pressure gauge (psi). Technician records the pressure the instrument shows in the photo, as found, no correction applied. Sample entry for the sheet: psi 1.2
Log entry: psi 27.5
